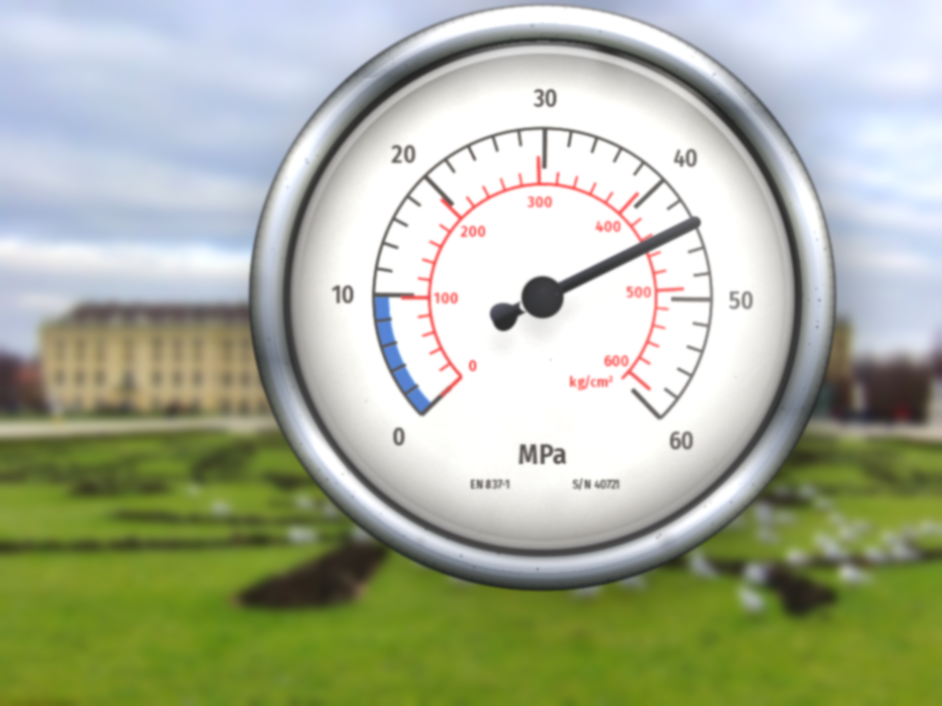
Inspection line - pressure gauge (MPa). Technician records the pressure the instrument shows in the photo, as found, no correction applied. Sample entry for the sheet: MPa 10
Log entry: MPa 44
